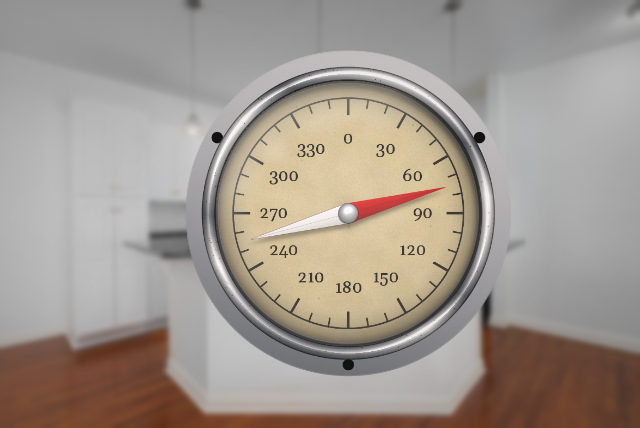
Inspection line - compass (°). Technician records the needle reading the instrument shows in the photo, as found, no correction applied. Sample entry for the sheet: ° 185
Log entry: ° 75
